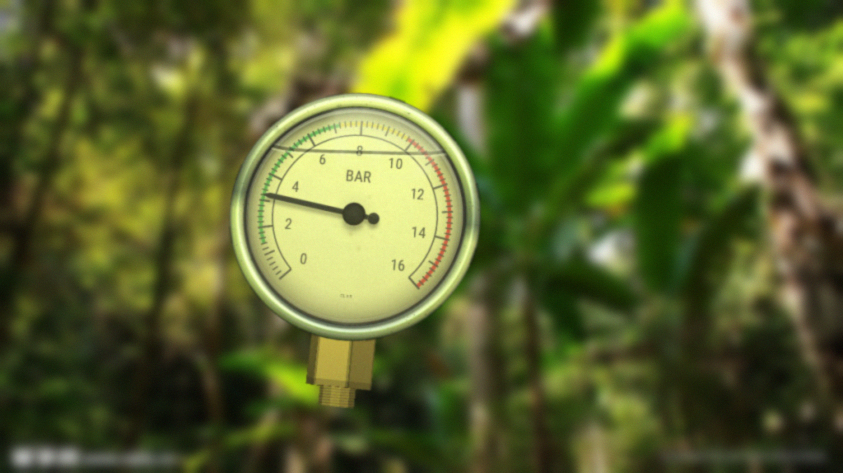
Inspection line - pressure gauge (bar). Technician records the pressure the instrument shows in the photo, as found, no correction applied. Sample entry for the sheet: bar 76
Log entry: bar 3.2
